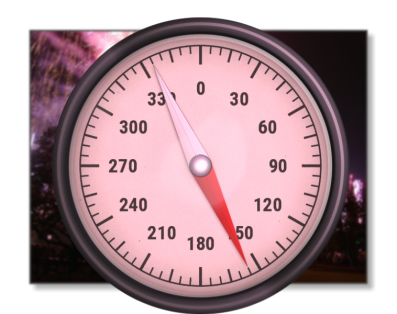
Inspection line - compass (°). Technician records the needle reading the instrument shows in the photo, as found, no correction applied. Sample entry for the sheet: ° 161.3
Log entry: ° 155
